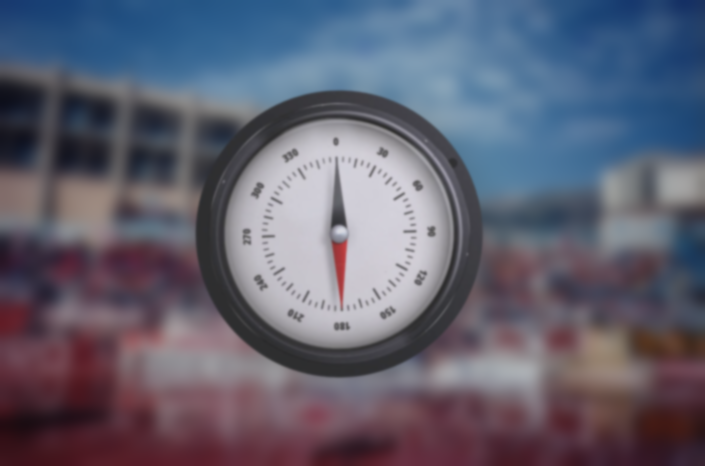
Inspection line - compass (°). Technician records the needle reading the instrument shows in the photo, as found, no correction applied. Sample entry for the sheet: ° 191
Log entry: ° 180
